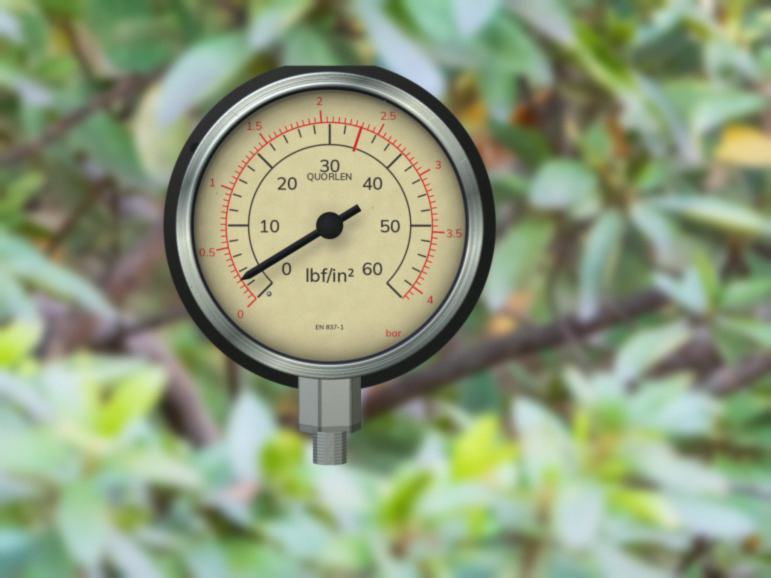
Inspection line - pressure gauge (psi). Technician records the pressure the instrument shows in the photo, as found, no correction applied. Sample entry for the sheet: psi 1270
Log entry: psi 3
